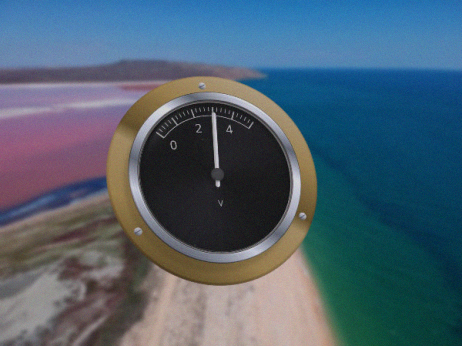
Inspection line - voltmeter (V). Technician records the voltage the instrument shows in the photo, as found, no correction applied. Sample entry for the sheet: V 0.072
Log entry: V 3
